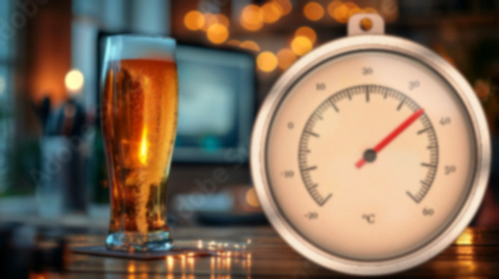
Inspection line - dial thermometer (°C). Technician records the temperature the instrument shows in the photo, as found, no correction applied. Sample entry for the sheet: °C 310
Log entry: °C 35
